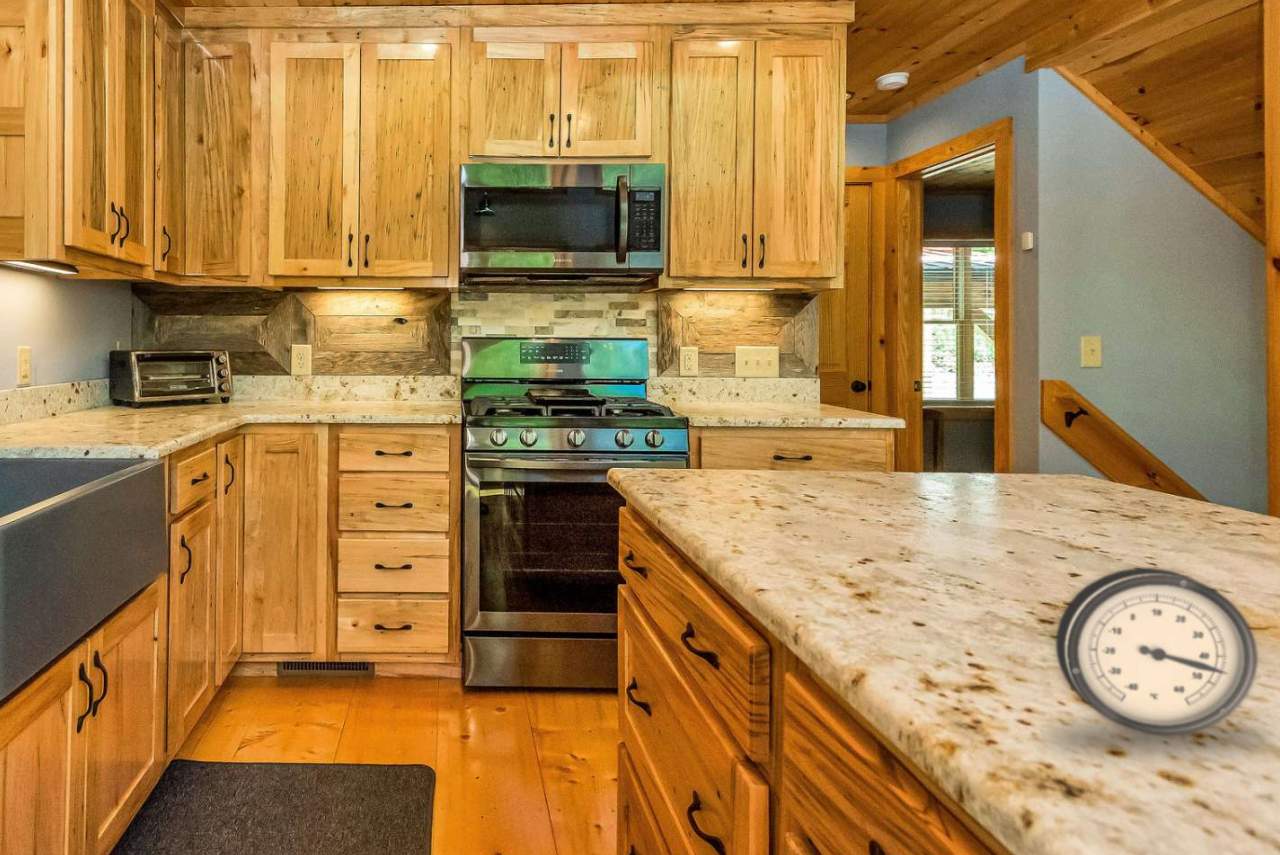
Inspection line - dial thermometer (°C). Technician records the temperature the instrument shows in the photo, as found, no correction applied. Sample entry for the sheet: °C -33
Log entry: °C 45
